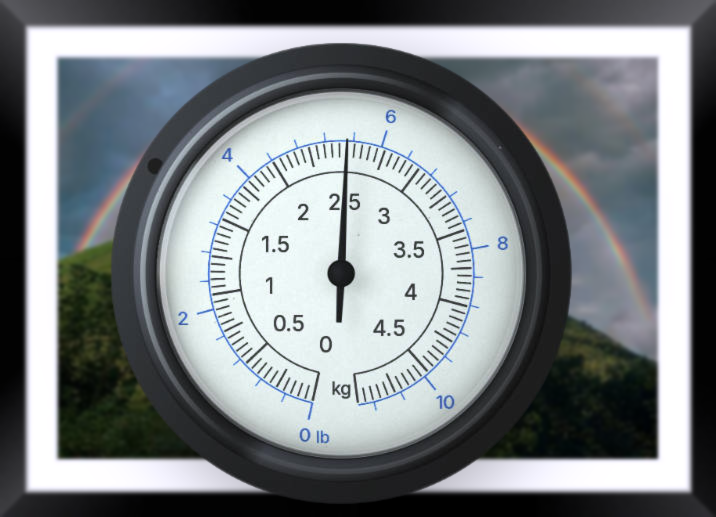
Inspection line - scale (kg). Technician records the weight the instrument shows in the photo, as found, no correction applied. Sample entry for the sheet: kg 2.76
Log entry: kg 2.5
